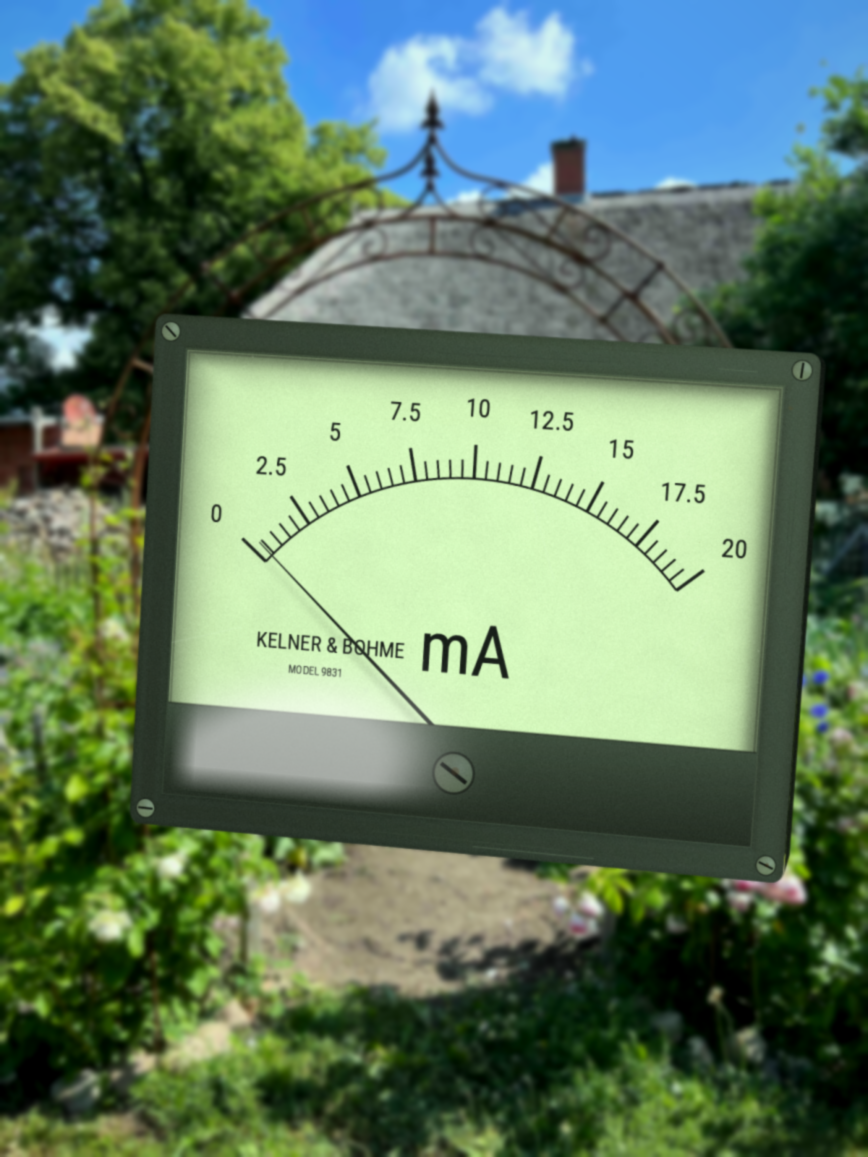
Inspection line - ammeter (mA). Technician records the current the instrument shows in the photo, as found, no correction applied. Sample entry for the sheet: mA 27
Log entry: mA 0.5
